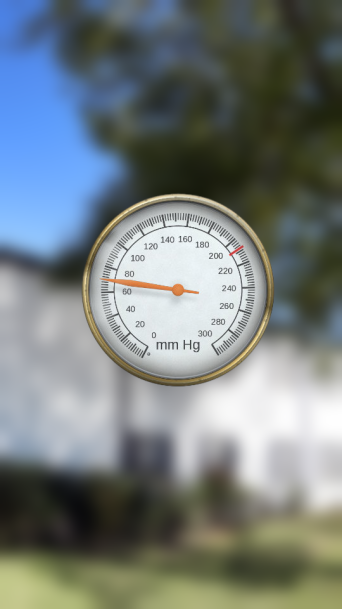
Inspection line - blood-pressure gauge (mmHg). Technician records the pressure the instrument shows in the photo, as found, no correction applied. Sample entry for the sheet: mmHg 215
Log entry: mmHg 70
